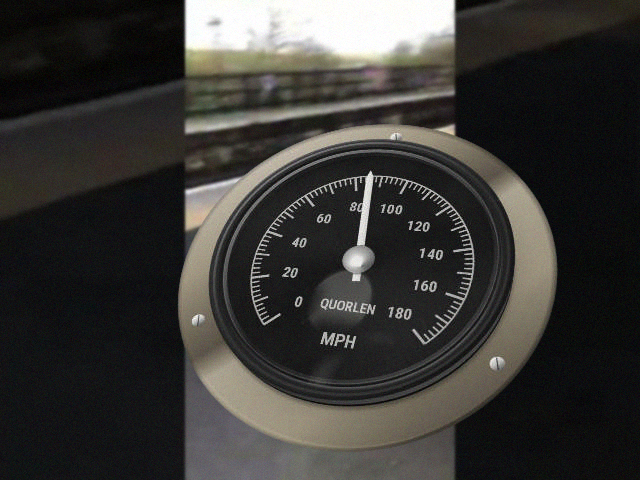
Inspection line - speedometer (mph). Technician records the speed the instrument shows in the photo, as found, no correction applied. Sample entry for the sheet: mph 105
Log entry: mph 86
